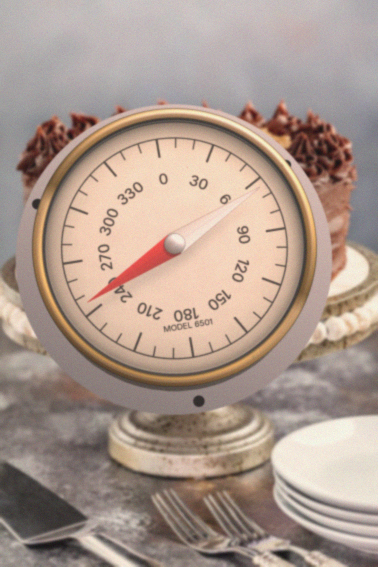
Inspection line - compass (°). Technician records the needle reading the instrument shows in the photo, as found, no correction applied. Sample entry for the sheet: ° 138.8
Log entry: ° 245
